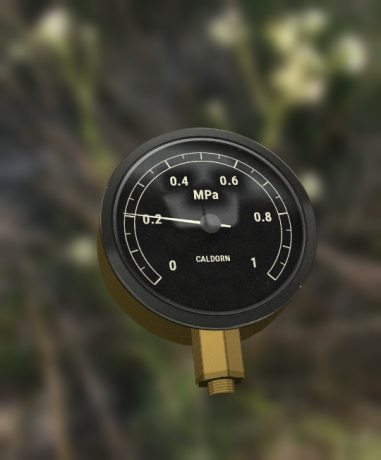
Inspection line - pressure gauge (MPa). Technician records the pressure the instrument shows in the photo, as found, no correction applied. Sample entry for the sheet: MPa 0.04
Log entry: MPa 0.2
